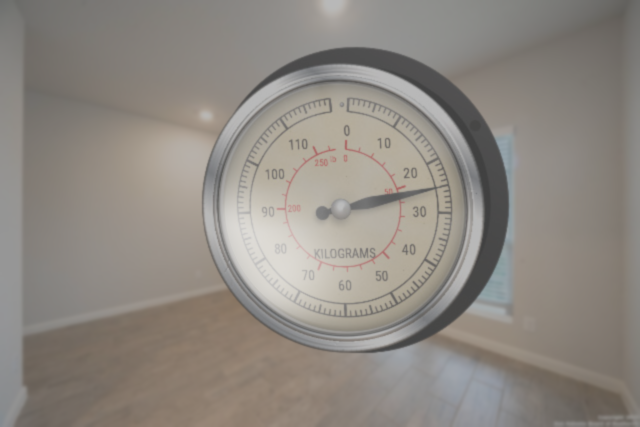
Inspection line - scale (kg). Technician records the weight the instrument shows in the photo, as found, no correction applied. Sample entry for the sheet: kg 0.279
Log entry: kg 25
